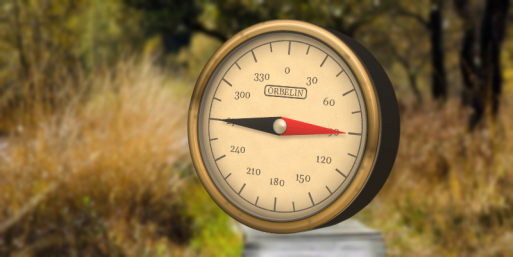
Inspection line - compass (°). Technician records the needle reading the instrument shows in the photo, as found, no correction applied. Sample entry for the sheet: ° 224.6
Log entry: ° 90
